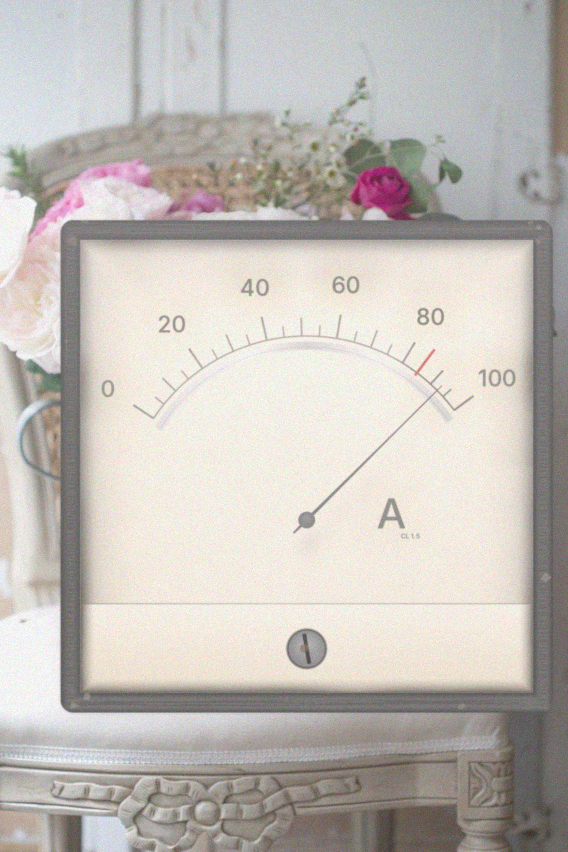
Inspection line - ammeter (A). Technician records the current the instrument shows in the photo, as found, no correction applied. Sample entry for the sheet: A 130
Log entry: A 92.5
